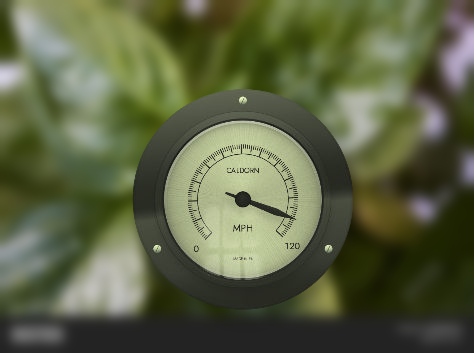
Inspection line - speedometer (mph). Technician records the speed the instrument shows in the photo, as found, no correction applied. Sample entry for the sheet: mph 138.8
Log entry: mph 110
